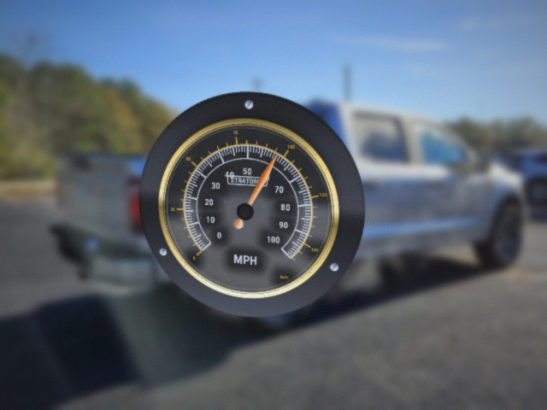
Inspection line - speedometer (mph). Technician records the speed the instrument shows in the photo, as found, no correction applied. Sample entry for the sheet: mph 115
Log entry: mph 60
